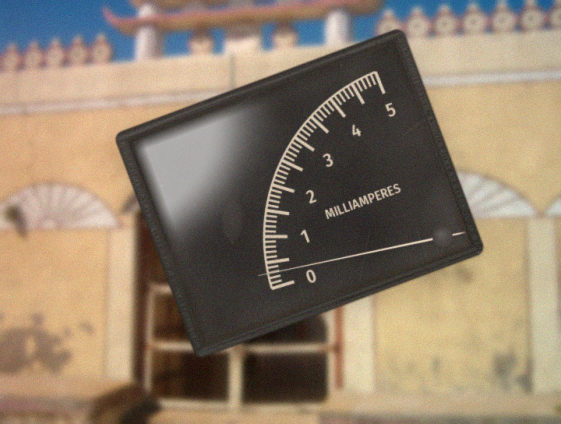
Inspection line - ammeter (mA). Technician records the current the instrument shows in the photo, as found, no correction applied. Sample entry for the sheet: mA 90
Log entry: mA 0.3
